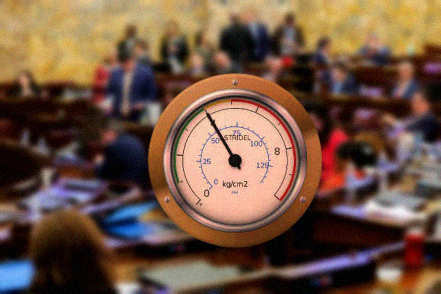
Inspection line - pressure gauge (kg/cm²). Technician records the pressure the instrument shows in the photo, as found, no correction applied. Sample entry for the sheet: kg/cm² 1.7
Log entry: kg/cm² 4
